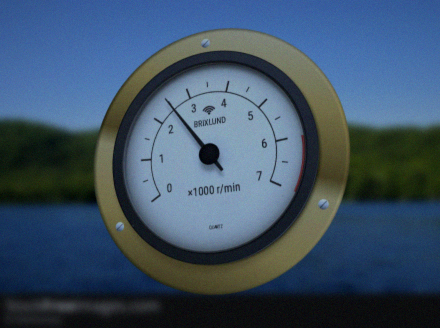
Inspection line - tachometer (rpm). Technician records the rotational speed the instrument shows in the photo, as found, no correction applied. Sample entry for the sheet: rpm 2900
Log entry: rpm 2500
